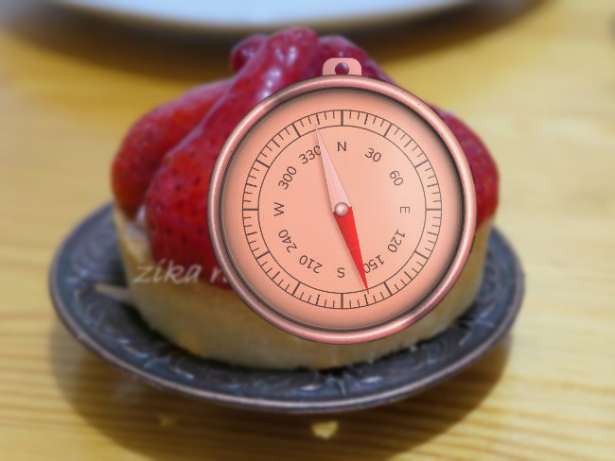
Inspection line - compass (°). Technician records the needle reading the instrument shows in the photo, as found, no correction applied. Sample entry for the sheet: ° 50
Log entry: ° 162.5
